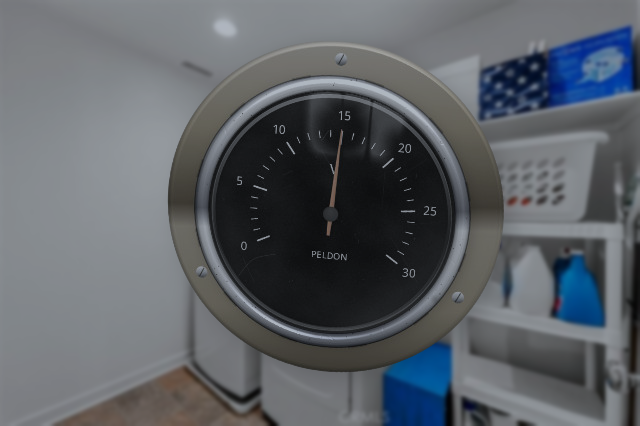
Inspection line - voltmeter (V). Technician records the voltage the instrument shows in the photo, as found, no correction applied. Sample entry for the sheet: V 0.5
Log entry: V 15
